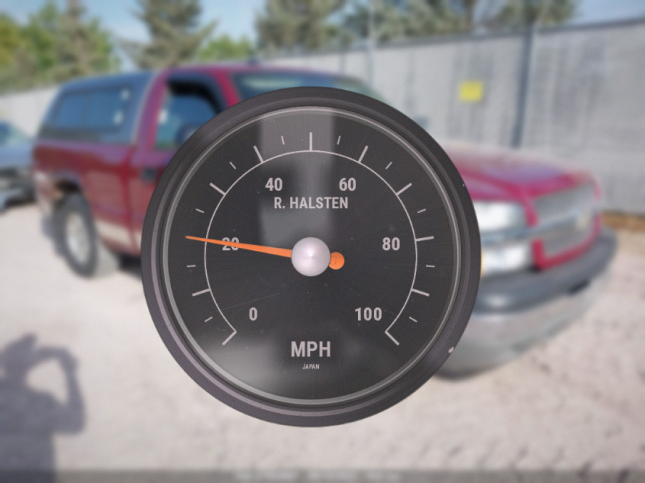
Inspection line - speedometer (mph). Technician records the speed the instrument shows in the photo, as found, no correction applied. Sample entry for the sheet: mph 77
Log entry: mph 20
